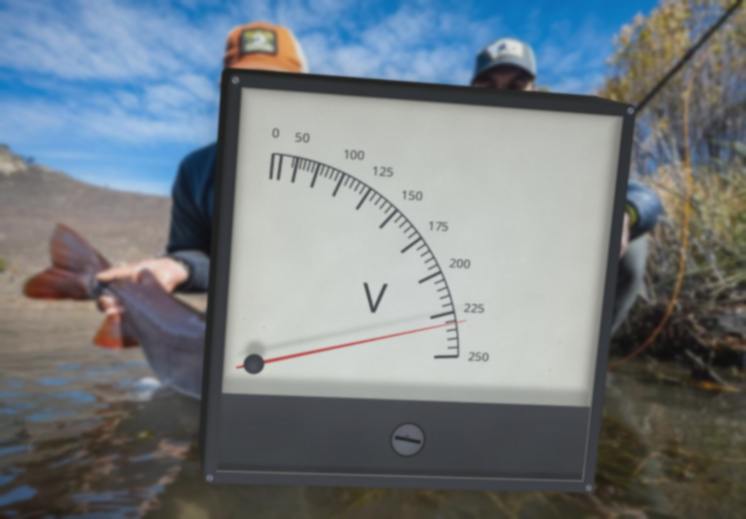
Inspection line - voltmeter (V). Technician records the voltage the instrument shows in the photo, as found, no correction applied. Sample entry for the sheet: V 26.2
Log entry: V 230
